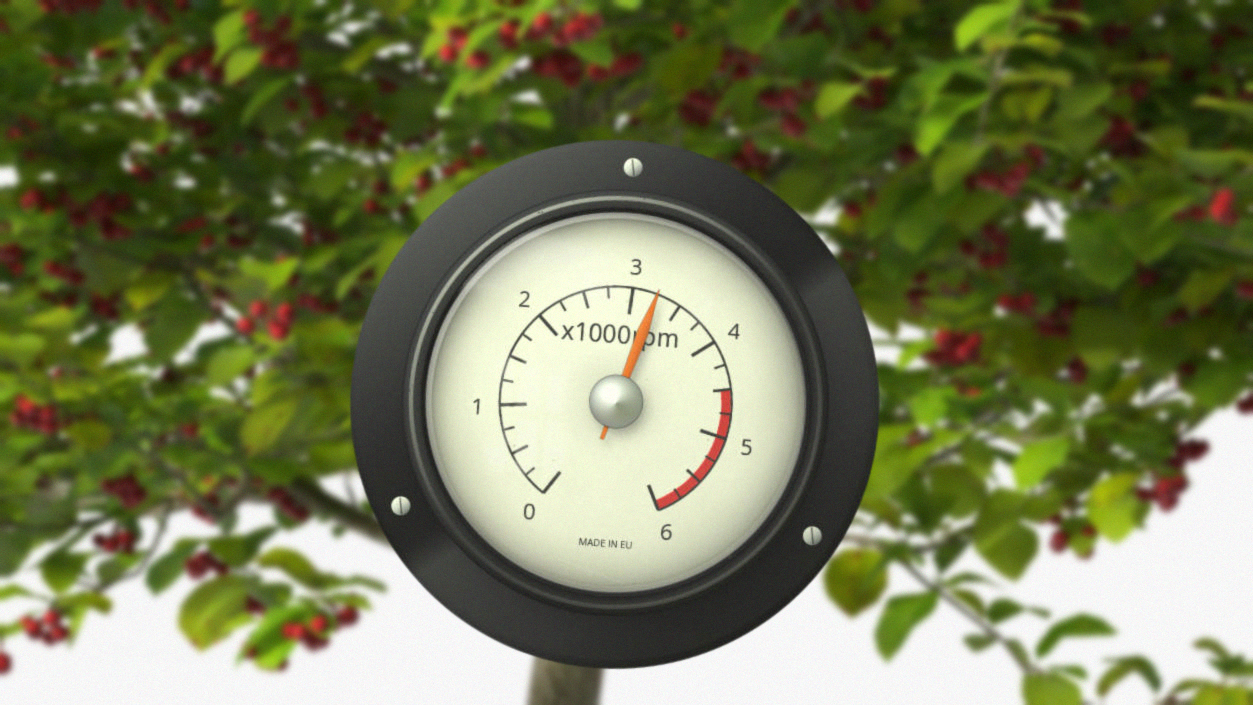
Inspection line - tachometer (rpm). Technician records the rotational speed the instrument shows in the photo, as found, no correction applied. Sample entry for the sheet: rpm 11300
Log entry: rpm 3250
